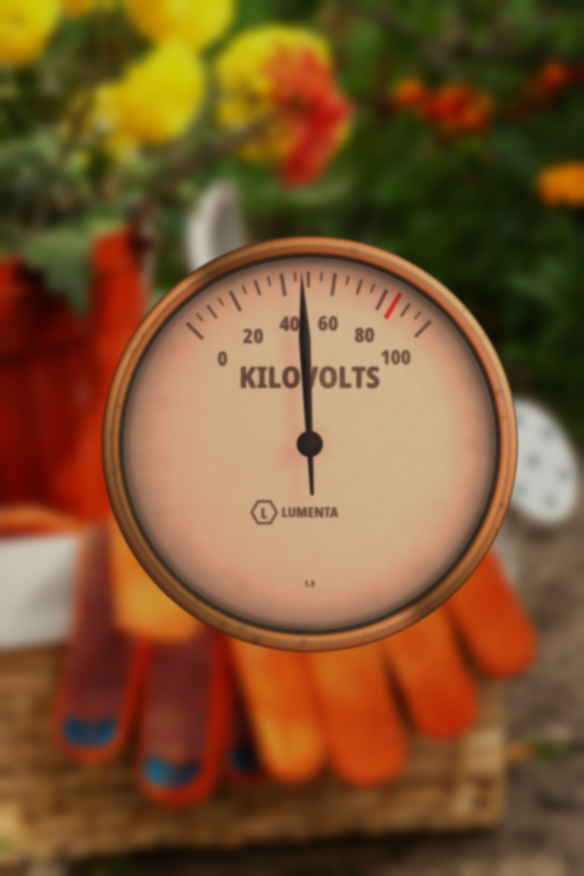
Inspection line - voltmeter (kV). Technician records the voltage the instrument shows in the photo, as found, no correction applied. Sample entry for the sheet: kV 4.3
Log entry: kV 47.5
